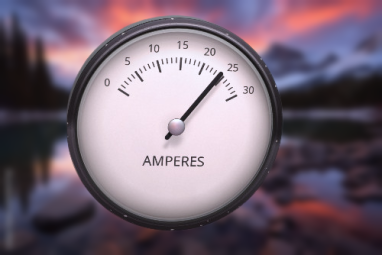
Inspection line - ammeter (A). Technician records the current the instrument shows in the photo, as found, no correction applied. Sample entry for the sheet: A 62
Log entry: A 24
